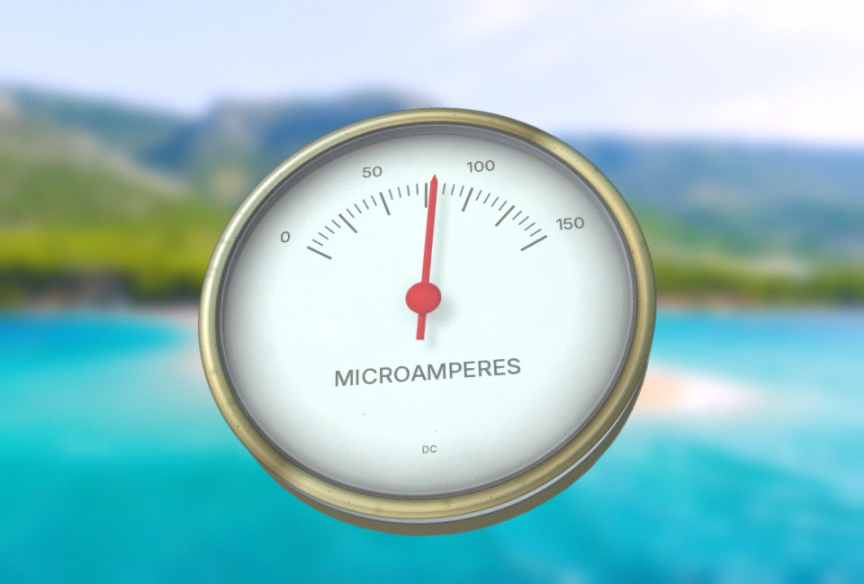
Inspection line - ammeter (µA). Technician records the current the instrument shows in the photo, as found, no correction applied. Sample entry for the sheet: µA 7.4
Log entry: µA 80
